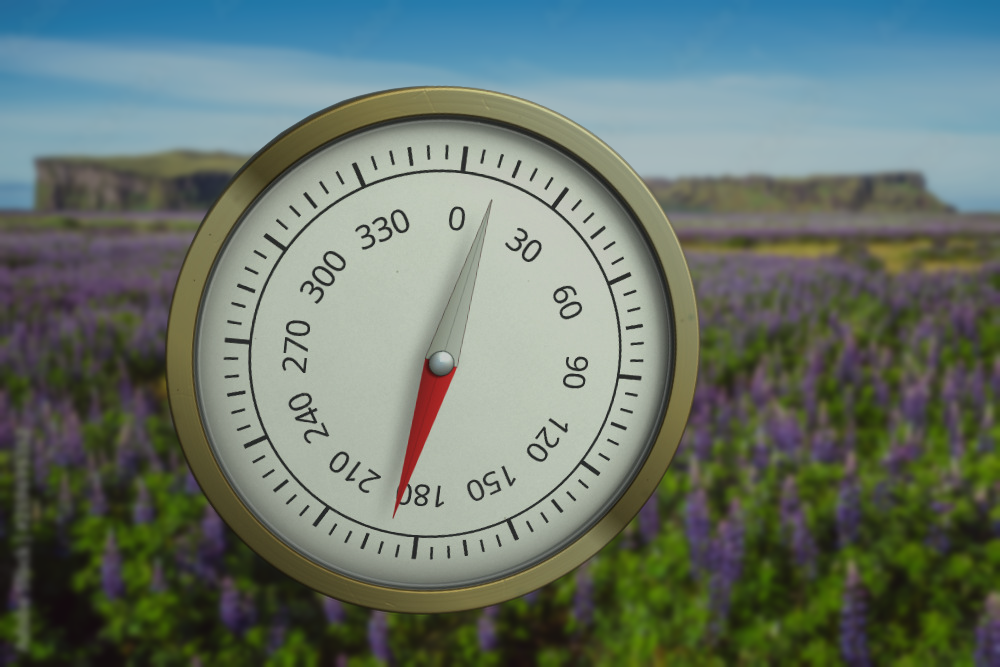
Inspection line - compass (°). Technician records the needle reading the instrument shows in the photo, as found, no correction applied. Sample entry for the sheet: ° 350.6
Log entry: ° 190
